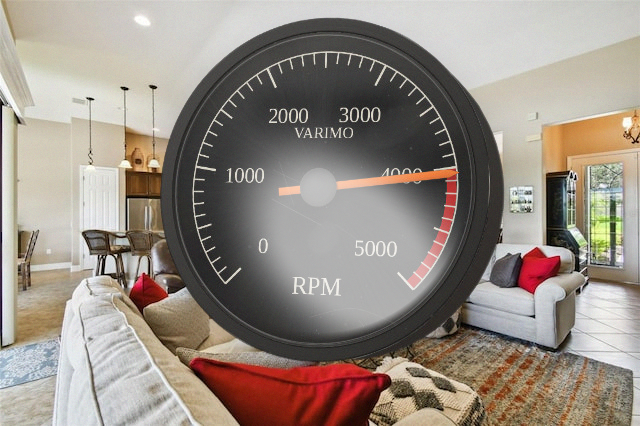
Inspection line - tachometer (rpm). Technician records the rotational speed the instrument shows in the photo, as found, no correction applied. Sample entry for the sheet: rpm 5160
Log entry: rpm 4050
